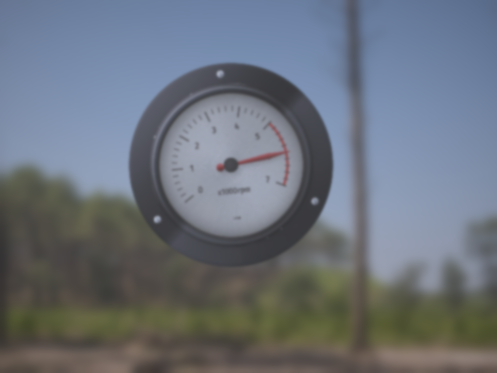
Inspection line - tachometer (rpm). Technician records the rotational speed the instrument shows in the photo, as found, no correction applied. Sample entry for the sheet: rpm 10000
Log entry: rpm 6000
